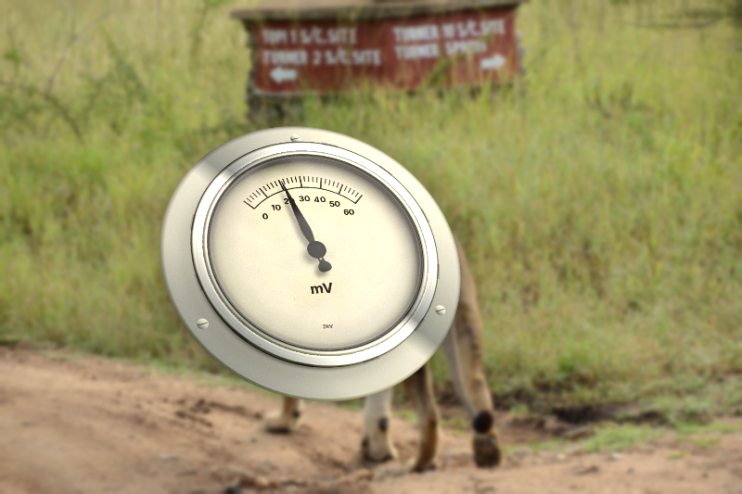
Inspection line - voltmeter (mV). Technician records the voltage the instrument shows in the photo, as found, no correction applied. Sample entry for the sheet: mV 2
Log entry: mV 20
